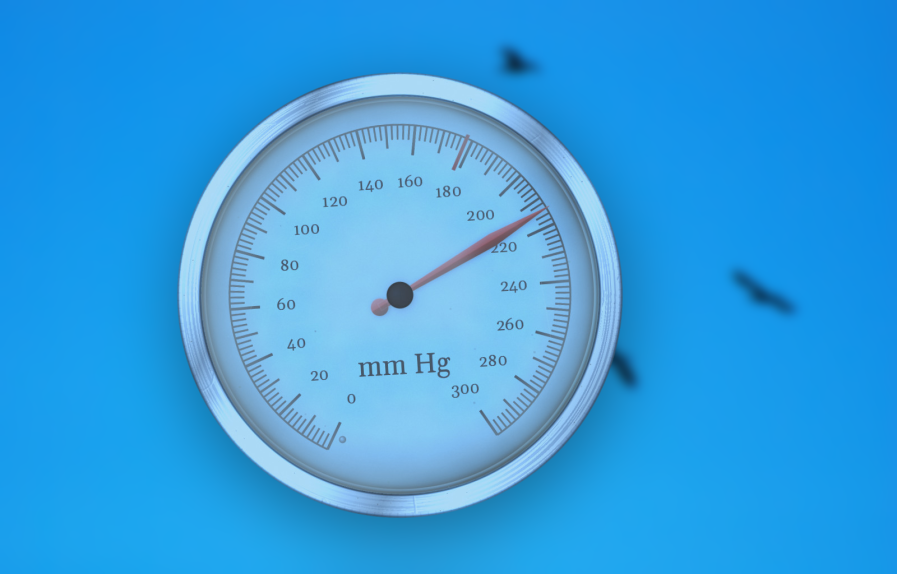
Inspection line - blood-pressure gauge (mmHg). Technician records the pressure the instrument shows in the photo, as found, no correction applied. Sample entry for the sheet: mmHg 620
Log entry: mmHg 214
